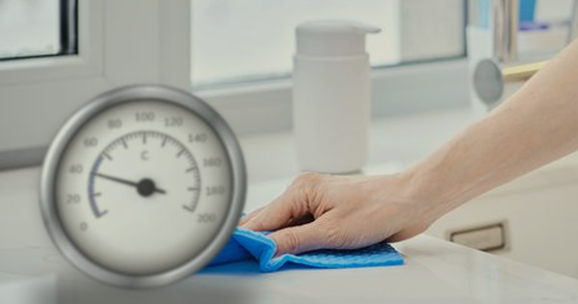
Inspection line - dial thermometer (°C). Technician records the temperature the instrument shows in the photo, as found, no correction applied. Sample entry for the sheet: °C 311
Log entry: °C 40
